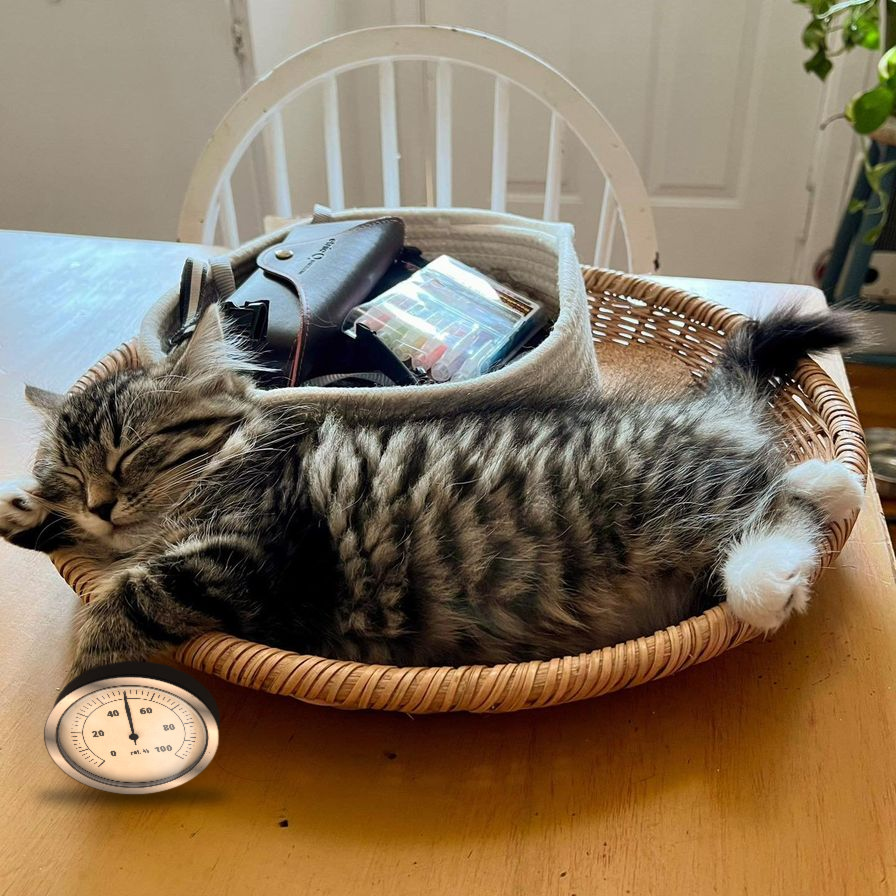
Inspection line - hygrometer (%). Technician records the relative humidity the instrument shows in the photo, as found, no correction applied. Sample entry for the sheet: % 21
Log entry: % 50
